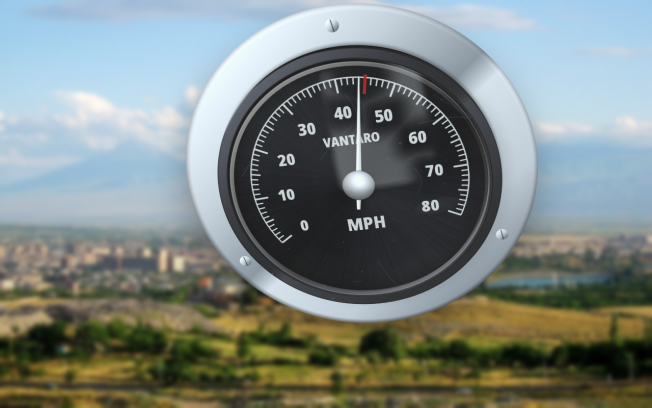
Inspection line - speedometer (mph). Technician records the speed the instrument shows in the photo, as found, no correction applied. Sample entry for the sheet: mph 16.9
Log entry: mph 44
